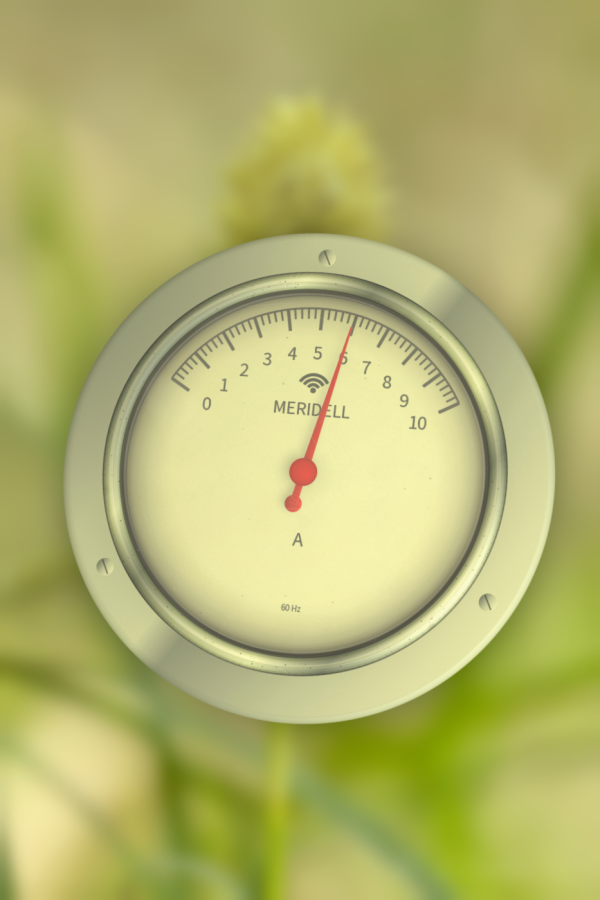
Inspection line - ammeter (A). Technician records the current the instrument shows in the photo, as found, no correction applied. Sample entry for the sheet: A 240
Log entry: A 6
